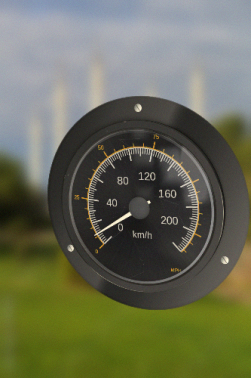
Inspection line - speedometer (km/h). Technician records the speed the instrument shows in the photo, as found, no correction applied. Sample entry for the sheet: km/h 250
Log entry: km/h 10
